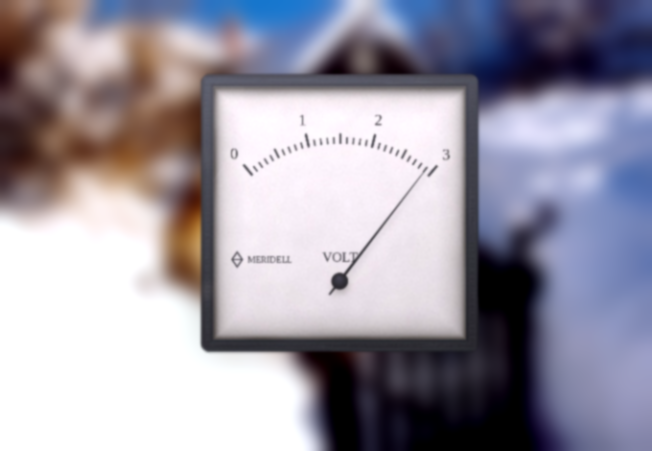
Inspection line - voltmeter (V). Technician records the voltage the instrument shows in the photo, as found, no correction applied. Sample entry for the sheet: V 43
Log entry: V 2.9
